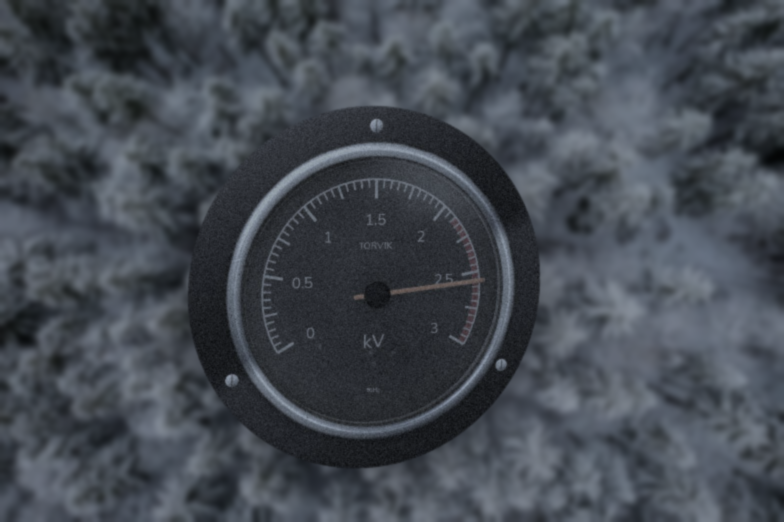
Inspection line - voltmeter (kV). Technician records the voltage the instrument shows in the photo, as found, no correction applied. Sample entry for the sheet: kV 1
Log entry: kV 2.55
